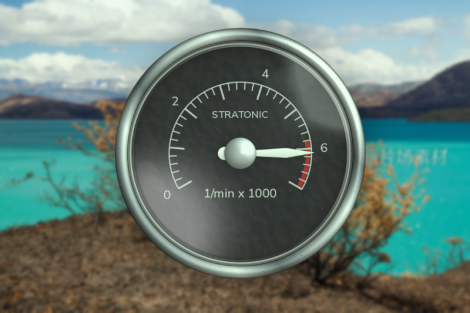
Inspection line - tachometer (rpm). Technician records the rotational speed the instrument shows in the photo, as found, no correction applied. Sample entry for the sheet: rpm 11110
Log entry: rpm 6100
